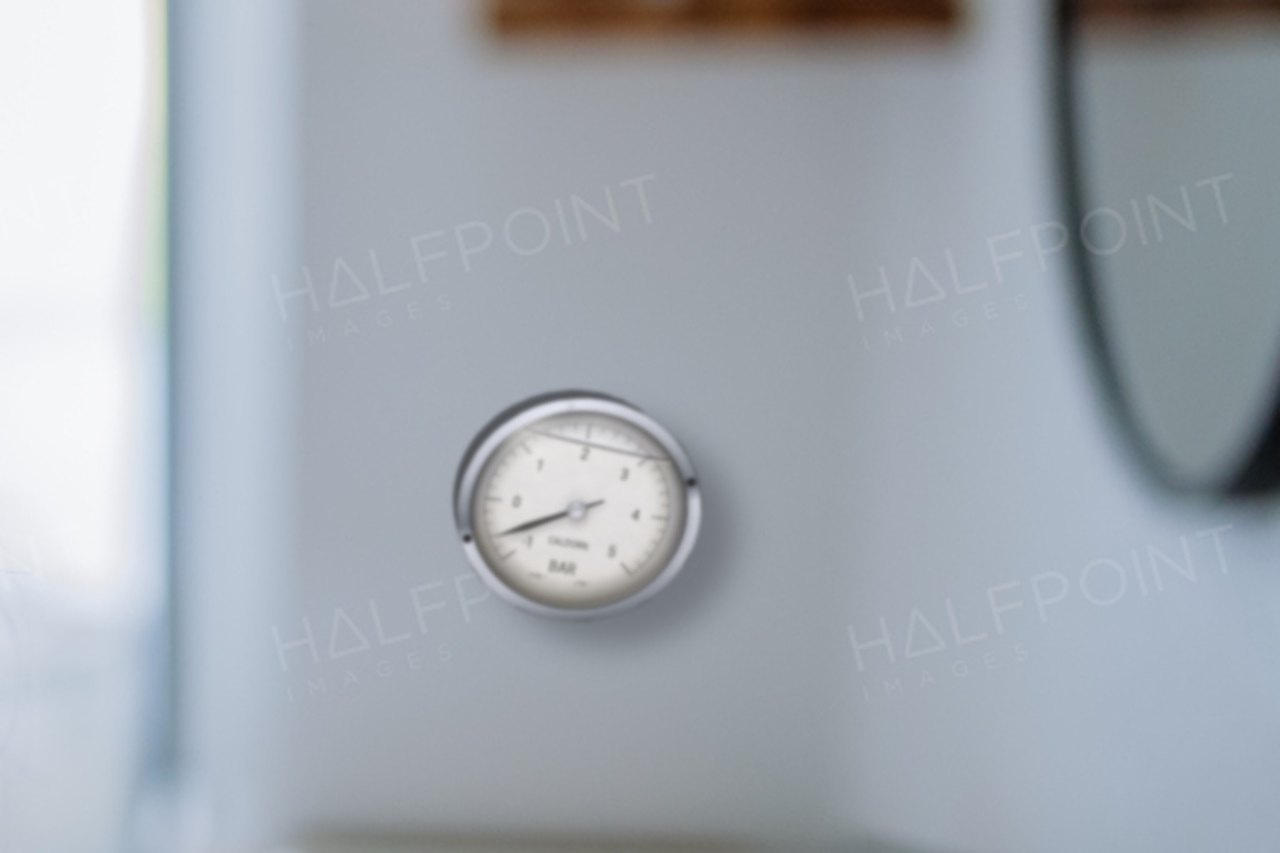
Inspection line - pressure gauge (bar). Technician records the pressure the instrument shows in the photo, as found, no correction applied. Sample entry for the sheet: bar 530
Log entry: bar -0.6
